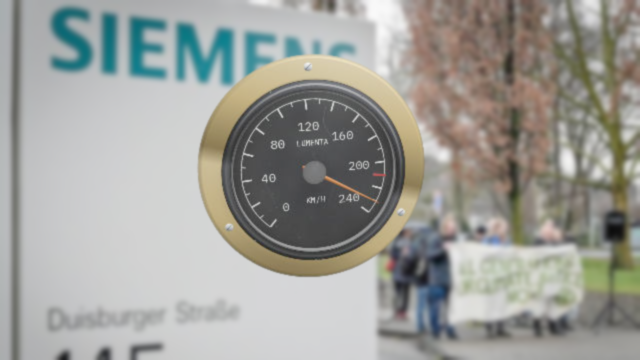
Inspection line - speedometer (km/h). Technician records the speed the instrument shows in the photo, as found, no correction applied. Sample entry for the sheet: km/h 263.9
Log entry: km/h 230
